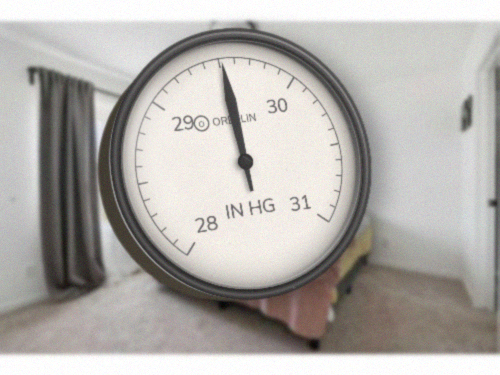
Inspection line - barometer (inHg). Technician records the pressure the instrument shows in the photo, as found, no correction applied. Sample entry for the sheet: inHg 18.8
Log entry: inHg 29.5
